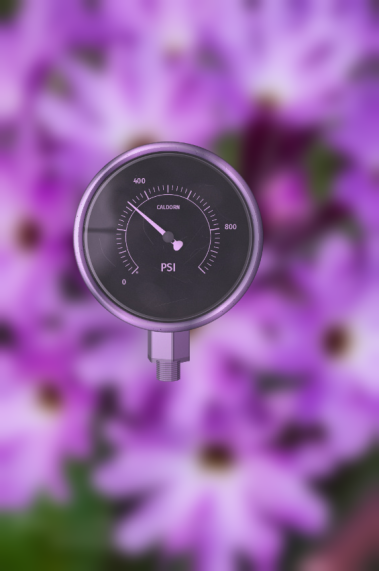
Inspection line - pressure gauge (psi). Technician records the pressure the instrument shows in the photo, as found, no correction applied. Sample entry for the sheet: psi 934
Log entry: psi 320
